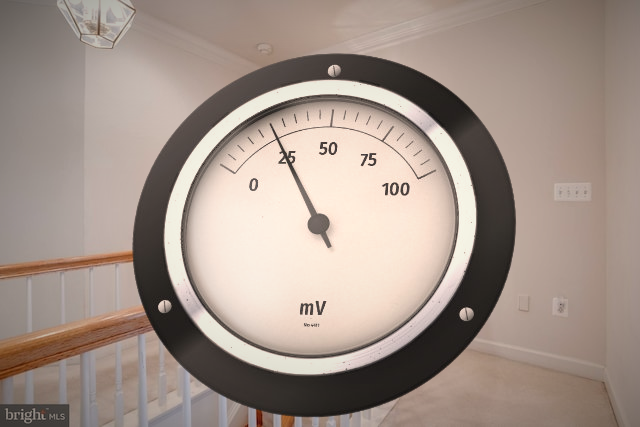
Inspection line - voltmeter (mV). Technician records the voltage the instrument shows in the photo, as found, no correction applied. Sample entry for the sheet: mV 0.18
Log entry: mV 25
